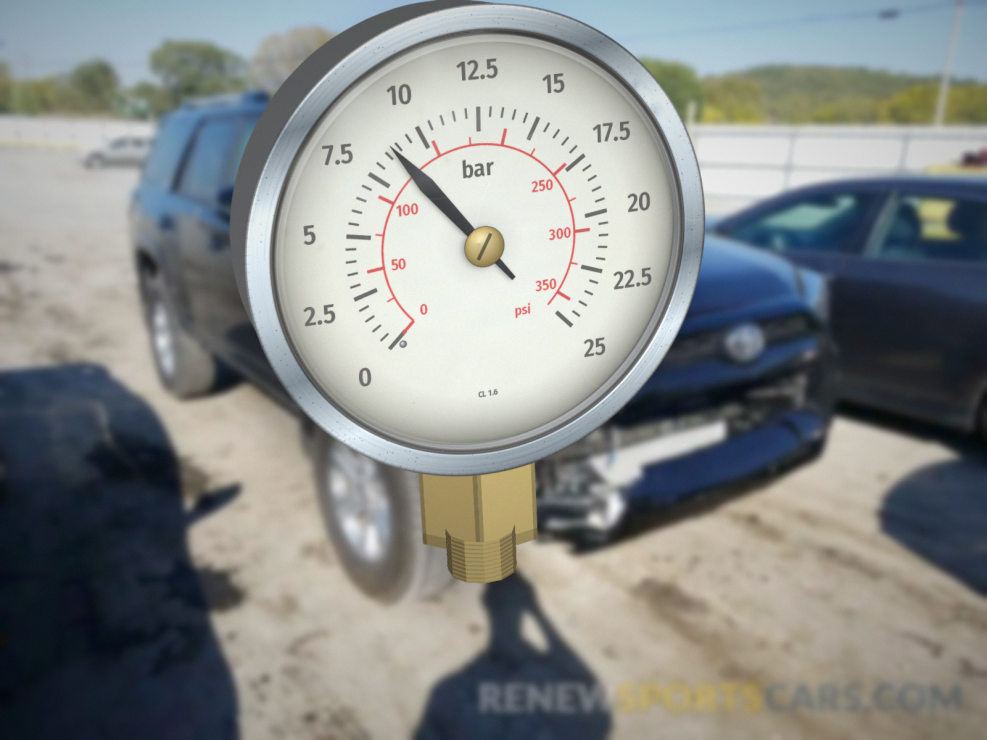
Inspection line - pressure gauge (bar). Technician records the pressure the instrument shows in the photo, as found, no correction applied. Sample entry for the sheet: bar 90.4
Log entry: bar 8.75
